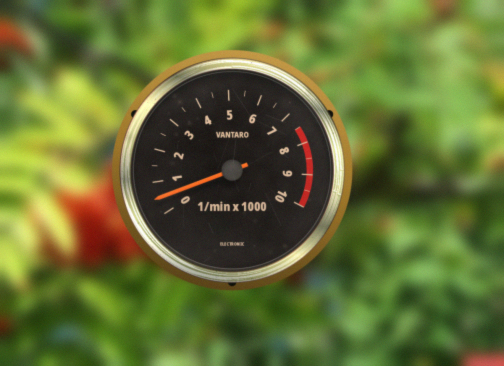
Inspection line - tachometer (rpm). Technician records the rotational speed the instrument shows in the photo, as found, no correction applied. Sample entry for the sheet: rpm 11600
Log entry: rpm 500
